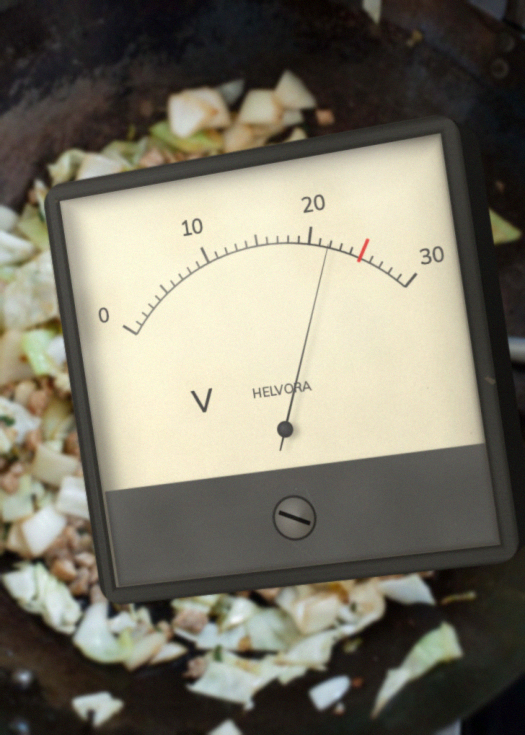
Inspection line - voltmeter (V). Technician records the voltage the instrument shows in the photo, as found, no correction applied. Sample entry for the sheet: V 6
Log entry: V 22
